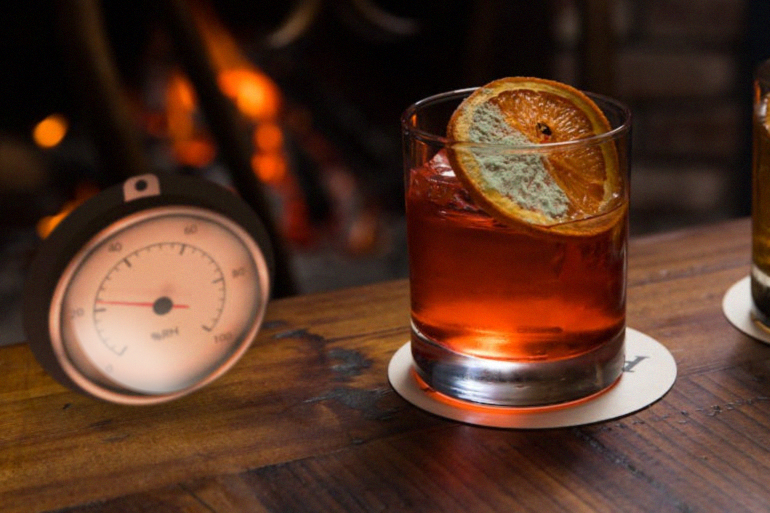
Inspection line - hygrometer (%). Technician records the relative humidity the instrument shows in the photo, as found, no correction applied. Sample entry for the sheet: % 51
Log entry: % 24
